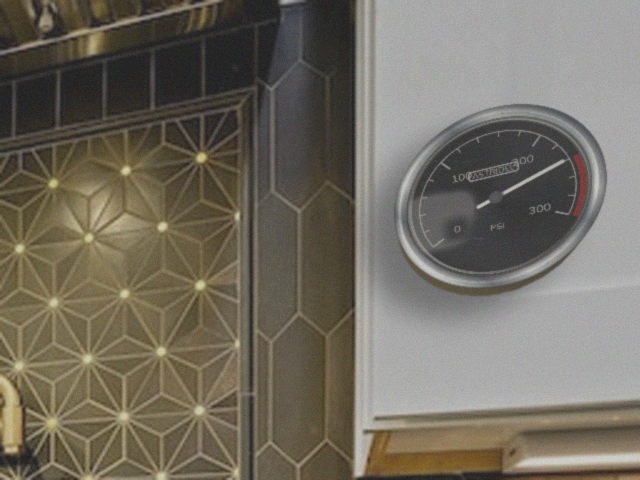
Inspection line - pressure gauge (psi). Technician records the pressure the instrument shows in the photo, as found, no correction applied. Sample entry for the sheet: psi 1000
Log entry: psi 240
